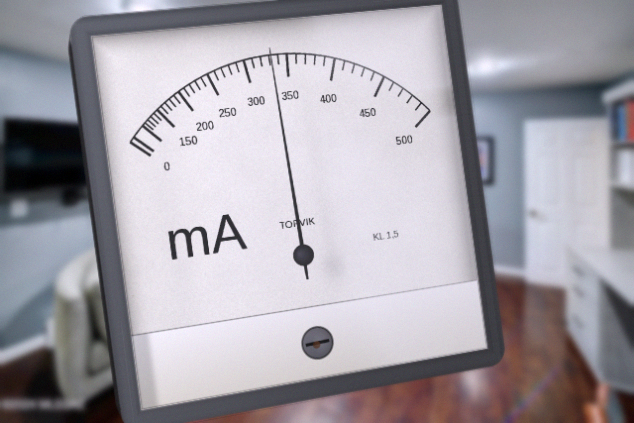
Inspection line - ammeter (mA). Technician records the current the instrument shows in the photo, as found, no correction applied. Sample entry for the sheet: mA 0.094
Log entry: mA 330
